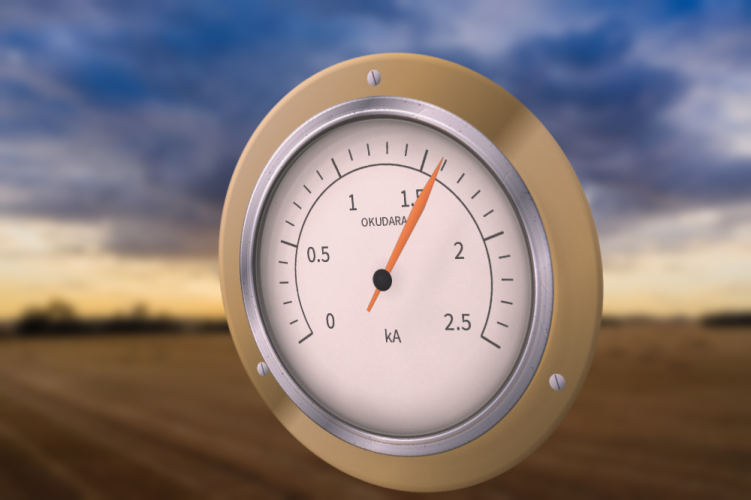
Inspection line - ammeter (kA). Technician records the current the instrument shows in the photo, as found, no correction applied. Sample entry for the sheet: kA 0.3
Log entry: kA 1.6
